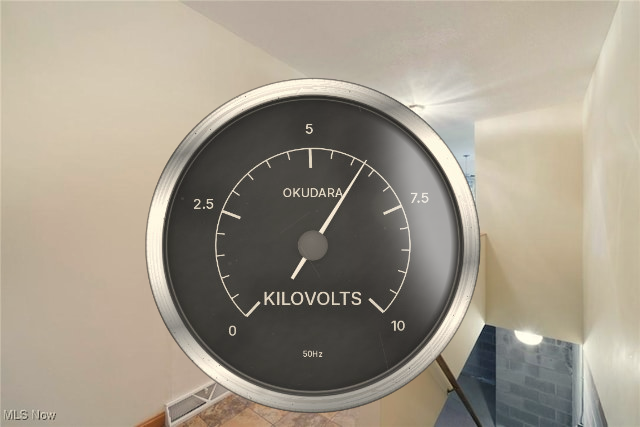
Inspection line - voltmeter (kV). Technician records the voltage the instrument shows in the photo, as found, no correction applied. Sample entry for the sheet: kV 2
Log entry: kV 6.25
